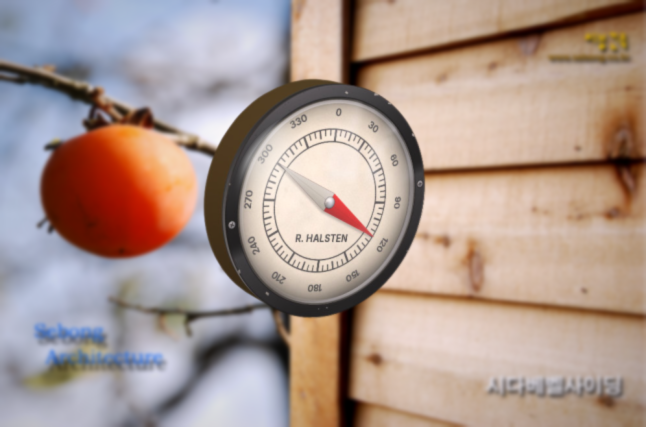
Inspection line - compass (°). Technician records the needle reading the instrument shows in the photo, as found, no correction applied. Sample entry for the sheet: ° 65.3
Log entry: ° 120
